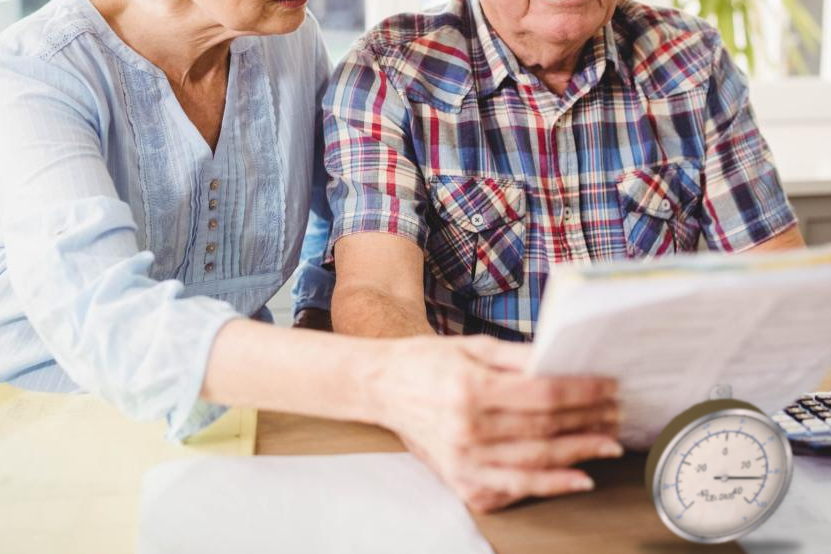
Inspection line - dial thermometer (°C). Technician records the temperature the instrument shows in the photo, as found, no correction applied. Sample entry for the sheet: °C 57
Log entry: °C 28
